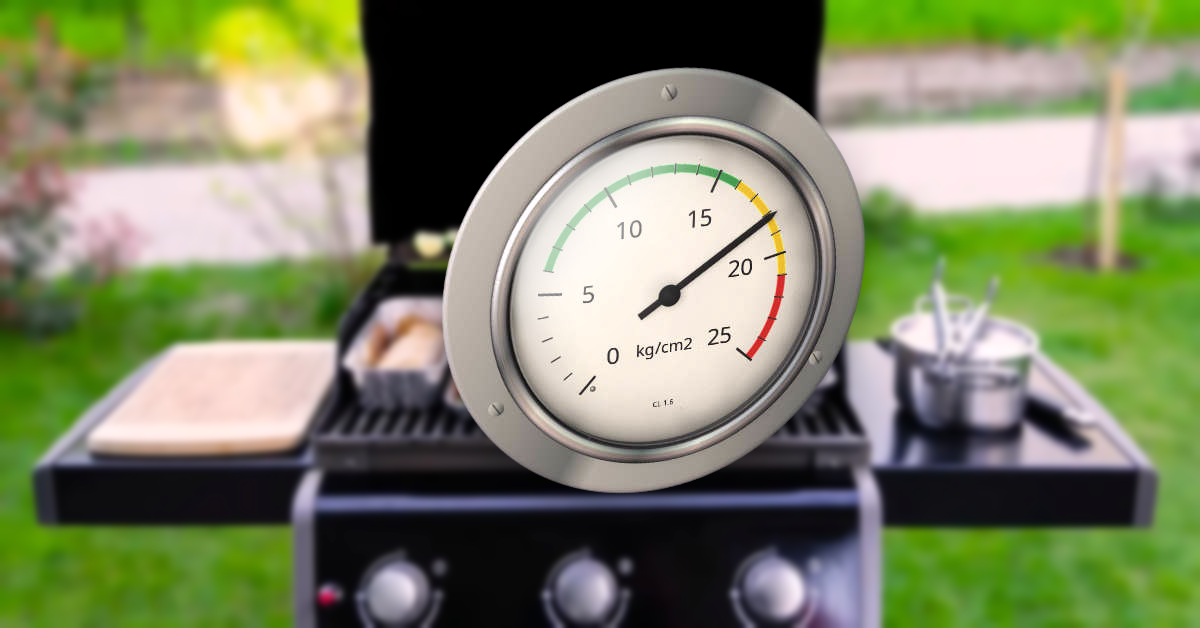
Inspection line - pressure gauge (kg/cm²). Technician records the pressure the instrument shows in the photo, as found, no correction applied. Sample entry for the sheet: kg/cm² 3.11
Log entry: kg/cm² 18
